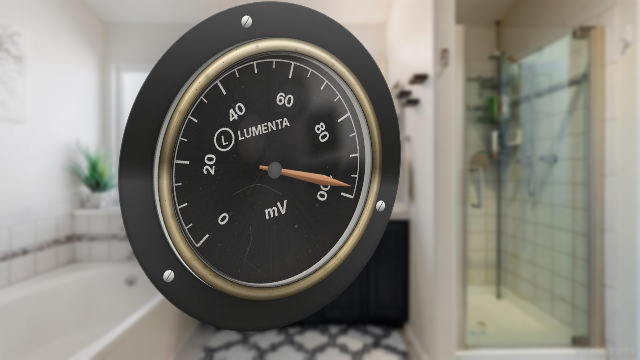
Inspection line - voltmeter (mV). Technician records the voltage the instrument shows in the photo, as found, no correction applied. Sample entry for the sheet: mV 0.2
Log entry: mV 97.5
